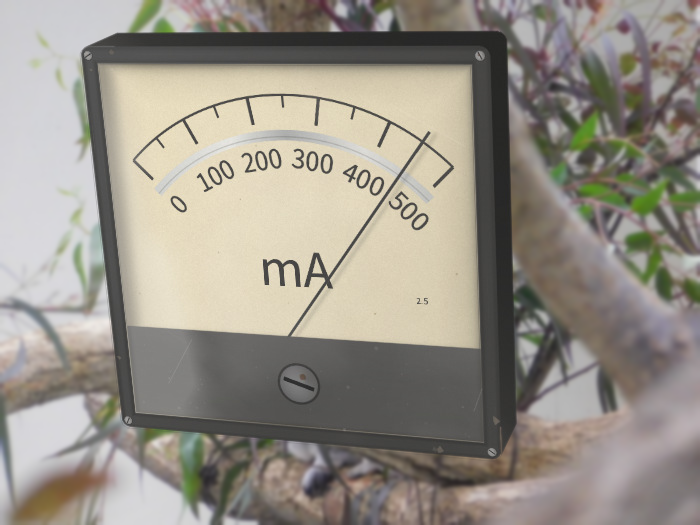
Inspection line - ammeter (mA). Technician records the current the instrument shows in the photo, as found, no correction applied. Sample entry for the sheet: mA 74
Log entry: mA 450
